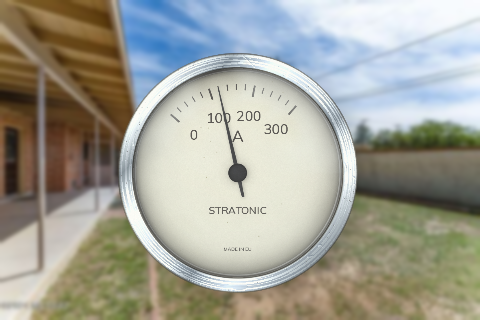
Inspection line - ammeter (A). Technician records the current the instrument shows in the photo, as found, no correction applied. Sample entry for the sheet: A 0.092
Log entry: A 120
